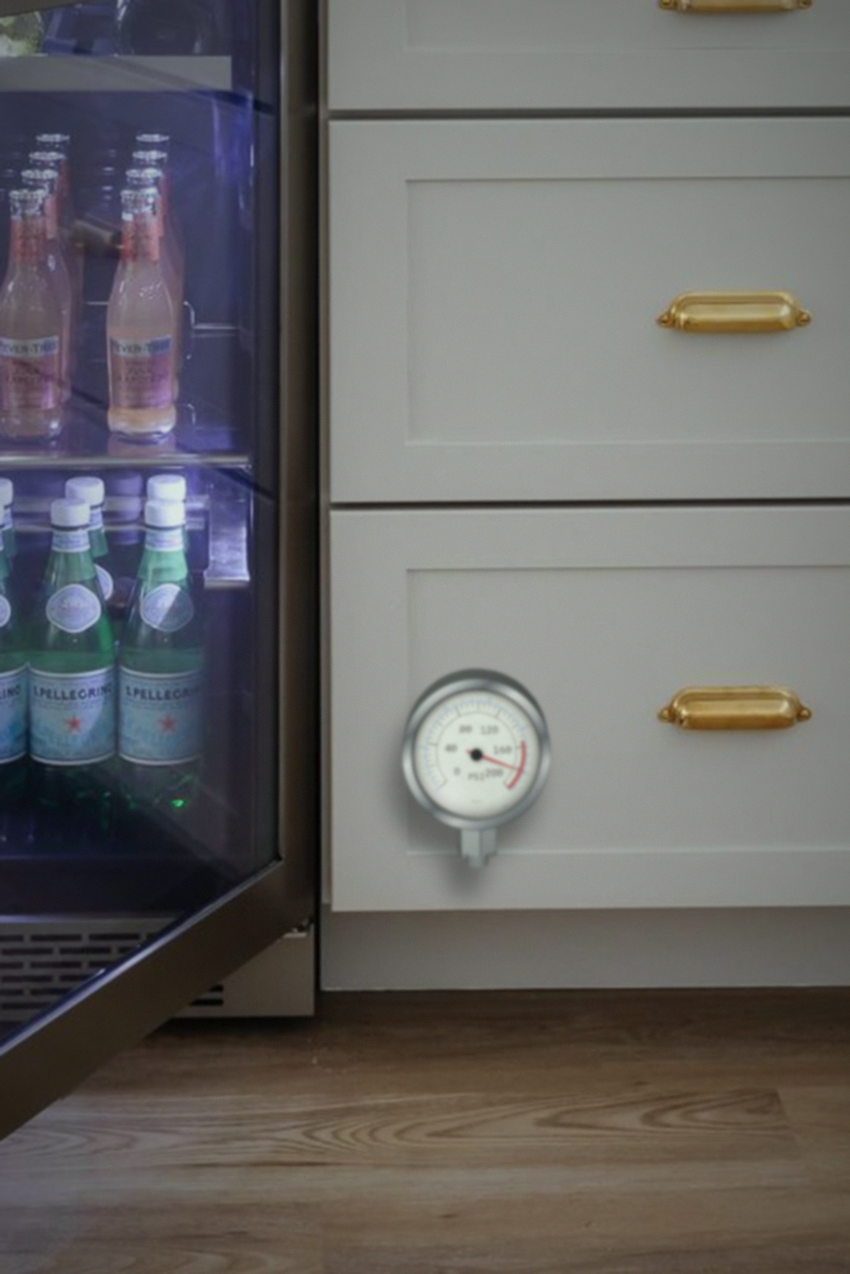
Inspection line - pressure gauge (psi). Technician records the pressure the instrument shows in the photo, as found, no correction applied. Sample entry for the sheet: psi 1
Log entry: psi 180
